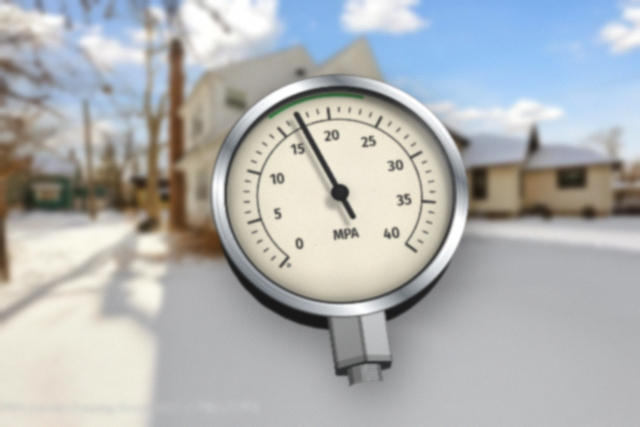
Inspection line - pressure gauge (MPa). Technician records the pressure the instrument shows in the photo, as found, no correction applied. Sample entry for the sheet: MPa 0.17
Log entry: MPa 17
